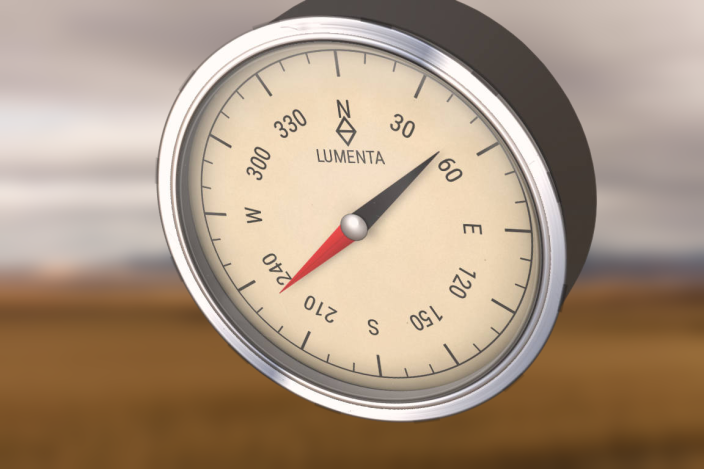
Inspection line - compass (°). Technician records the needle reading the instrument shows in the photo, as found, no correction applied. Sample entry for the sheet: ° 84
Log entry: ° 230
